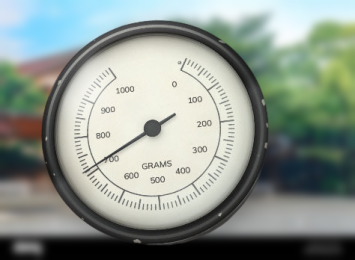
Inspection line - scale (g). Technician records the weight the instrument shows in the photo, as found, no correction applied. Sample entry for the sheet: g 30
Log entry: g 710
